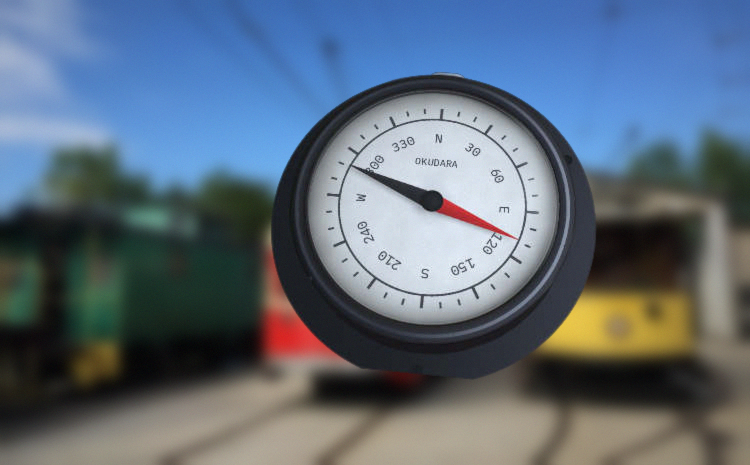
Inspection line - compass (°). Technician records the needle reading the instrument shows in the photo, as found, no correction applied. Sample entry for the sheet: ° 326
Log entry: ° 110
